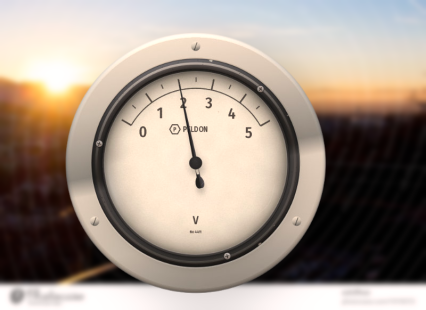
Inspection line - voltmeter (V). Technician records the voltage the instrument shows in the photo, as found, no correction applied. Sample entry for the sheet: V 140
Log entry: V 2
